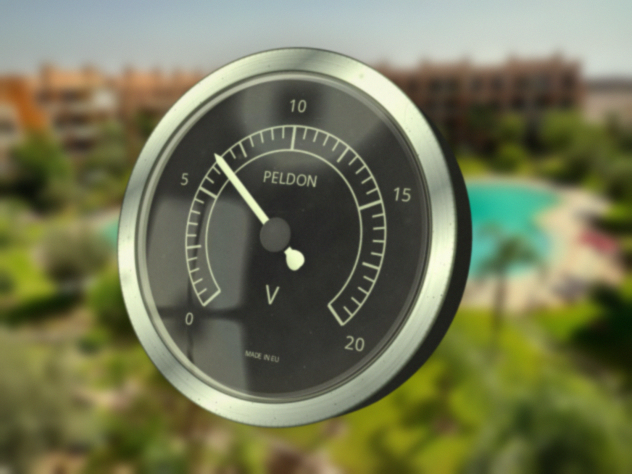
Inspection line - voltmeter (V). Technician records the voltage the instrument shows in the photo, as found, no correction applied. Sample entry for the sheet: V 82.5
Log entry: V 6.5
